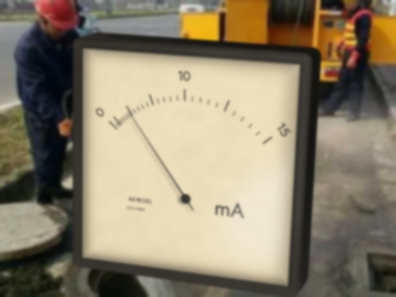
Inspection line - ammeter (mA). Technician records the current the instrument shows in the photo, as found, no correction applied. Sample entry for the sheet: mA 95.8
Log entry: mA 5
